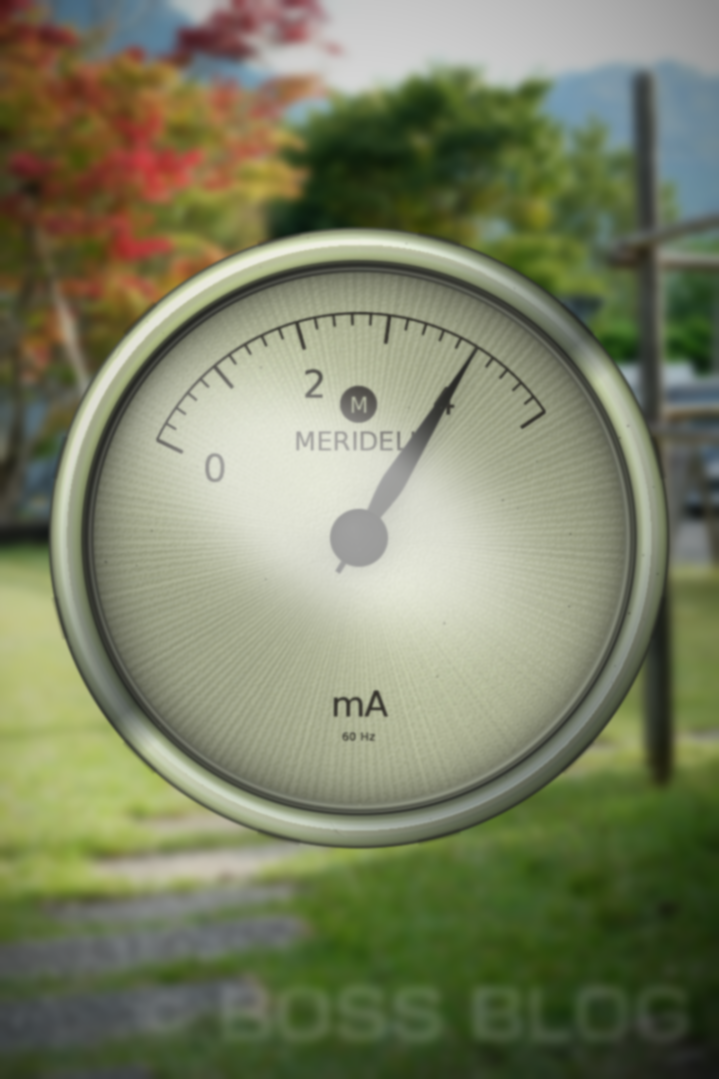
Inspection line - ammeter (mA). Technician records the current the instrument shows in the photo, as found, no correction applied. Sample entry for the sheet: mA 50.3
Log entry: mA 4
